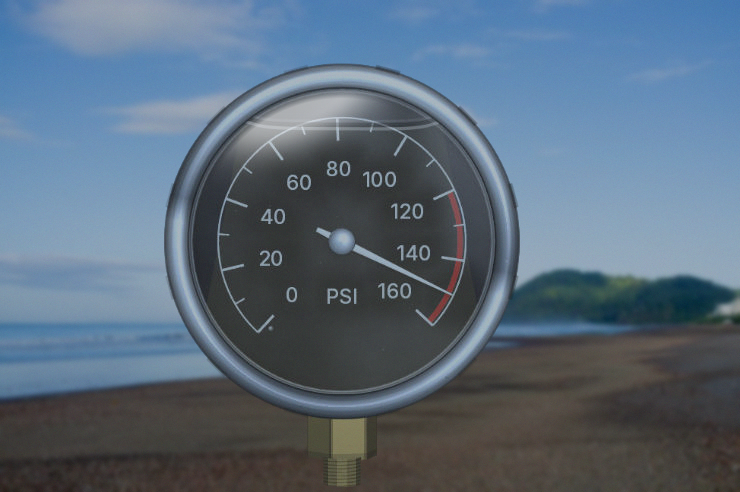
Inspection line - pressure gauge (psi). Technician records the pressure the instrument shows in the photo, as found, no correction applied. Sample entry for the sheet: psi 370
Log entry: psi 150
